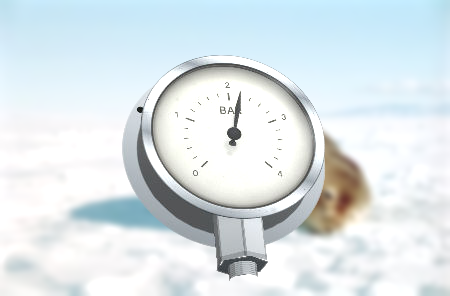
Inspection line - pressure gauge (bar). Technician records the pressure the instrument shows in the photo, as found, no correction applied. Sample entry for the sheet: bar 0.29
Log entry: bar 2.2
